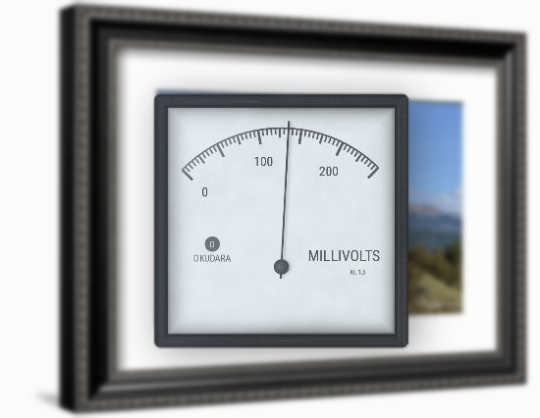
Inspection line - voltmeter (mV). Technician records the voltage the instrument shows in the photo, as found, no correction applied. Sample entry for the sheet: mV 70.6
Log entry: mV 135
